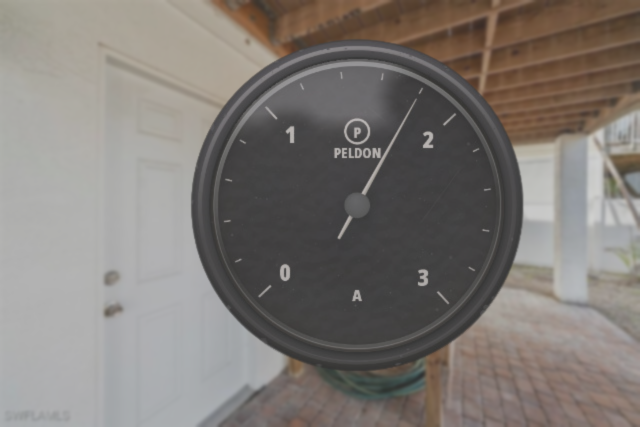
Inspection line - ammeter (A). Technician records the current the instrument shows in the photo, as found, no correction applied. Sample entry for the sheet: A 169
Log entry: A 1.8
